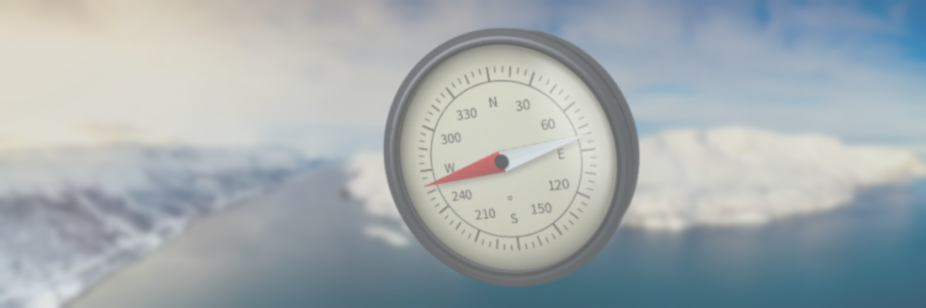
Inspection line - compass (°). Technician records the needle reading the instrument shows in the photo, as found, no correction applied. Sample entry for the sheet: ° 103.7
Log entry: ° 260
